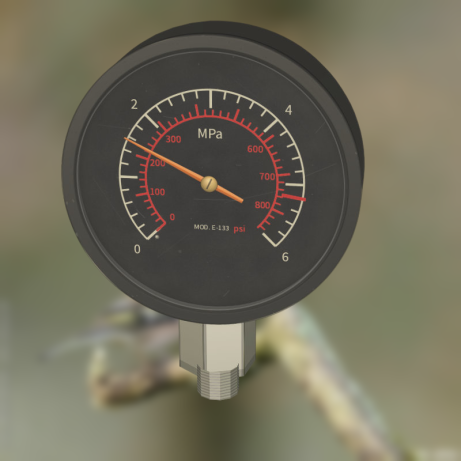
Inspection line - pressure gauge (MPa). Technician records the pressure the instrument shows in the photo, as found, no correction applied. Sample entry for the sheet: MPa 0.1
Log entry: MPa 1.6
